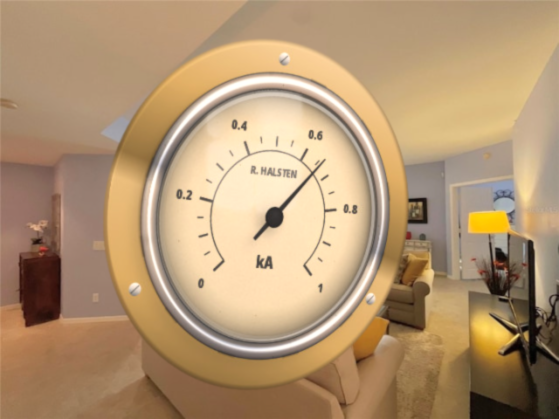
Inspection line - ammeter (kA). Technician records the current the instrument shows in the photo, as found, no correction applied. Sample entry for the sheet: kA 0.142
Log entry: kA 0.65
